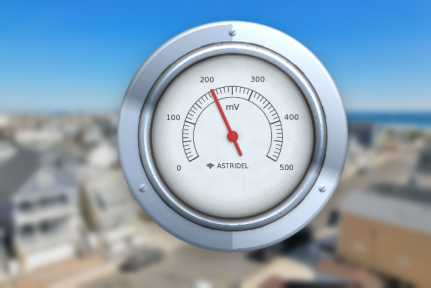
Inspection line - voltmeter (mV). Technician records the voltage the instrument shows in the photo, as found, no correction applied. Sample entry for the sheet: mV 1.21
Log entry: mV 200
